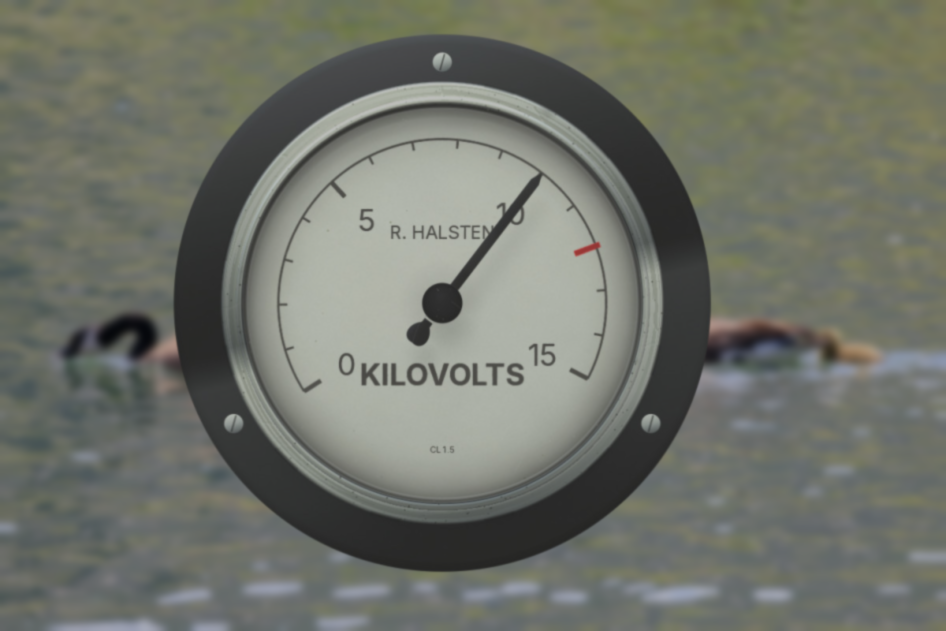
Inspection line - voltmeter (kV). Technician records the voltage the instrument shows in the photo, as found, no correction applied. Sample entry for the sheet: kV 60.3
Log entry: kV 10
